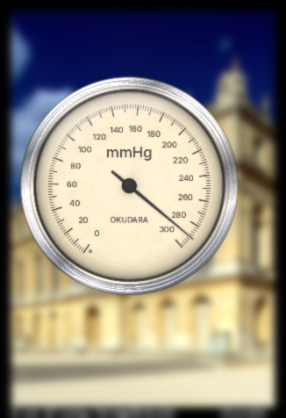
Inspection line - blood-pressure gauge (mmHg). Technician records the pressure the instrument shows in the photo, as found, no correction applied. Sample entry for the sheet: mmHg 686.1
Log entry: mmHg 290
